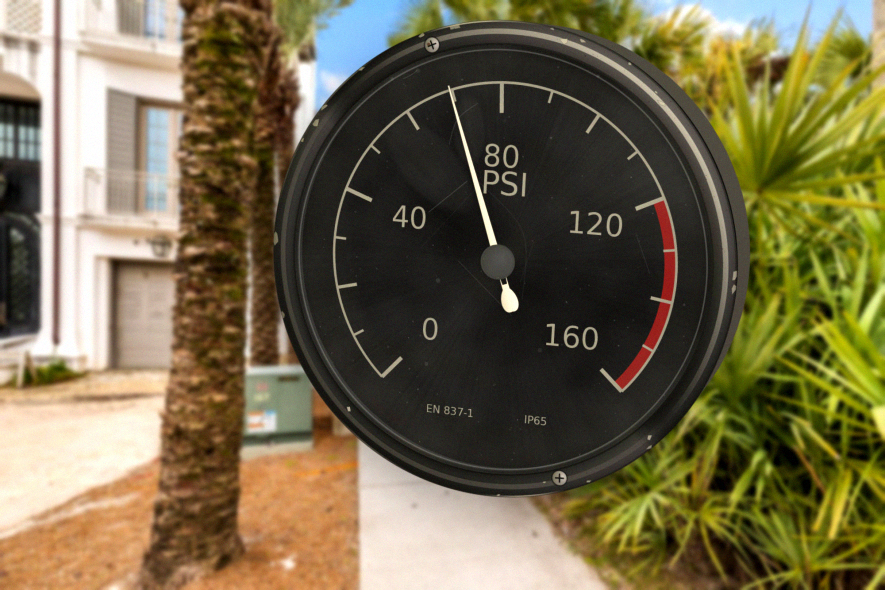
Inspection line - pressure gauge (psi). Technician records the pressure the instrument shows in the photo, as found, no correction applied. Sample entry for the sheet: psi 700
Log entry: psi 70
